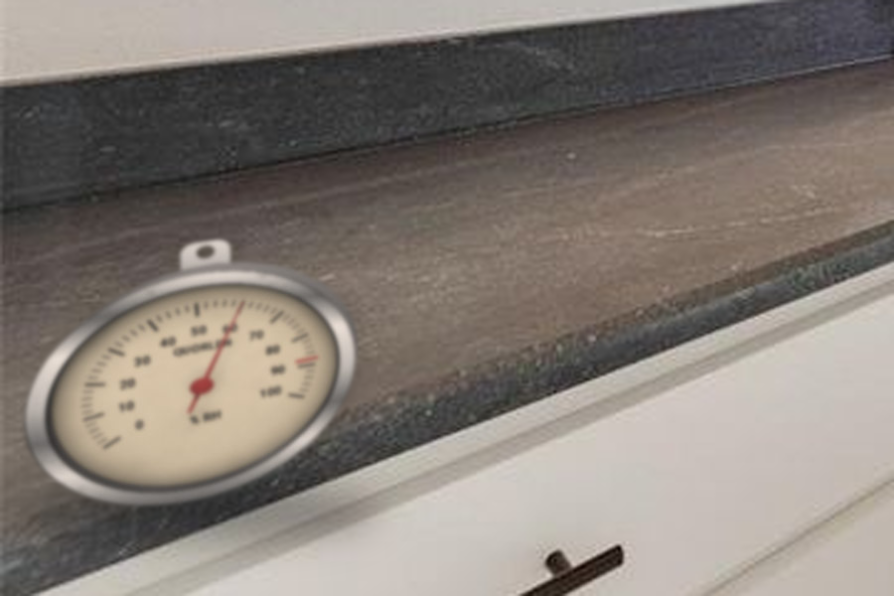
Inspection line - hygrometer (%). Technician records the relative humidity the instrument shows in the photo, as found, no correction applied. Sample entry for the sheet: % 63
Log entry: % 60
